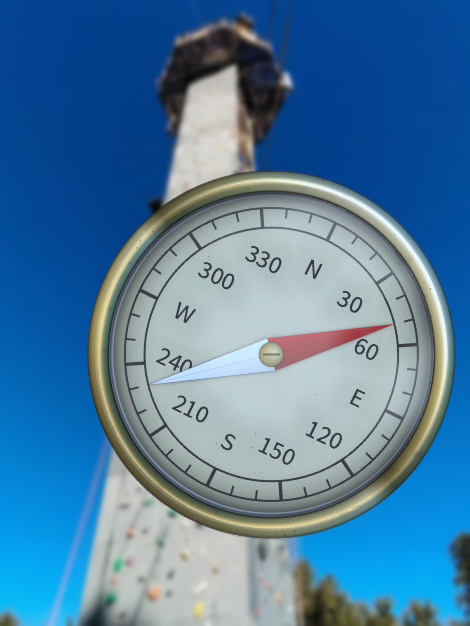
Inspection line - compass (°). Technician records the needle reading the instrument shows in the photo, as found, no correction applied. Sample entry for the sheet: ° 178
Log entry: ° 50
